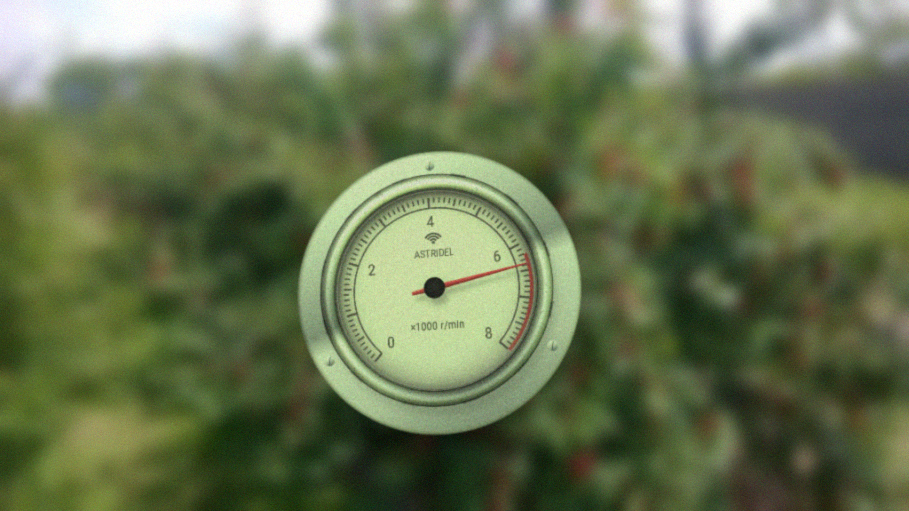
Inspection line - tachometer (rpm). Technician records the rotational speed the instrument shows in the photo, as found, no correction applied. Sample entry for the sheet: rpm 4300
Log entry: rpm 6400
